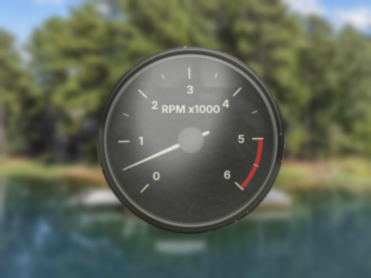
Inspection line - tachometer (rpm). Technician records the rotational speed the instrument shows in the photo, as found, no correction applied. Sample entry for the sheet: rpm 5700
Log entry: rpm 500
